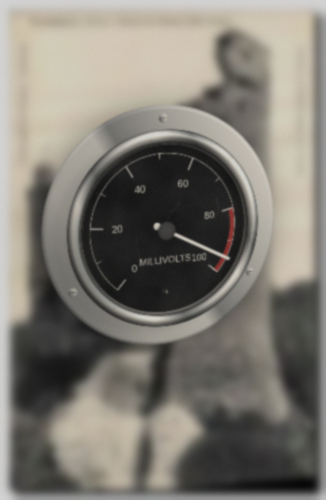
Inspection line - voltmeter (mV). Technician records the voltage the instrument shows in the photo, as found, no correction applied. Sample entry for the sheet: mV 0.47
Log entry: mV 95
